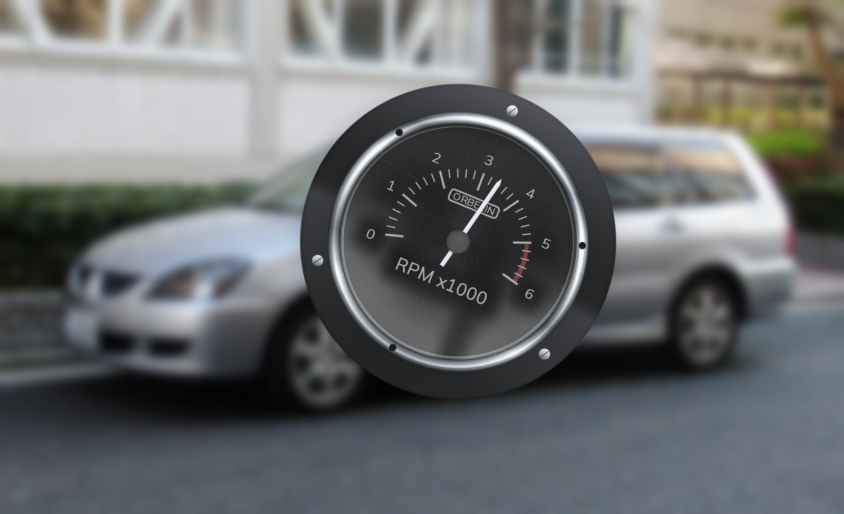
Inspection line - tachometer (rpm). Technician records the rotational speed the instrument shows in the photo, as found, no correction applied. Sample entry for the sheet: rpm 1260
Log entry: rpm 3400
